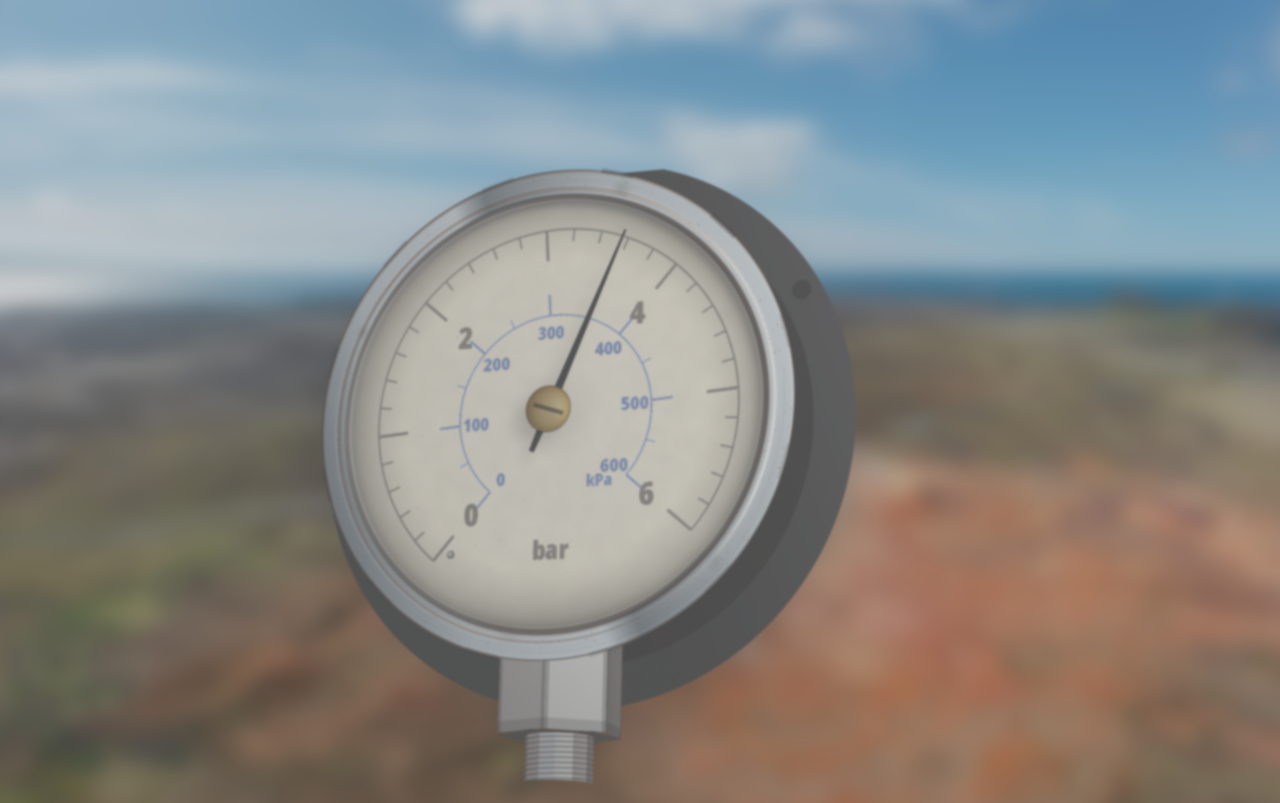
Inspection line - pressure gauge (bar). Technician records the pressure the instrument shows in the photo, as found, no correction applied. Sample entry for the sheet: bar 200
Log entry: bar 3.6
